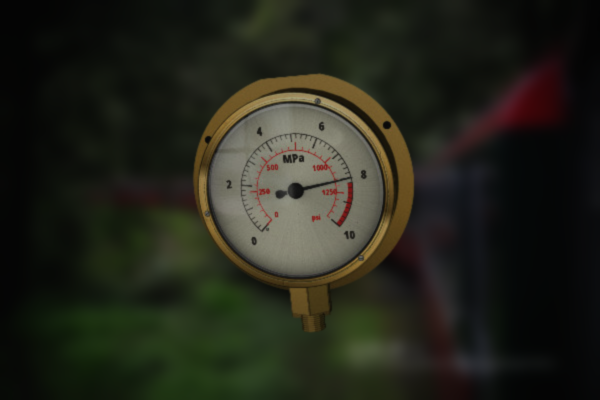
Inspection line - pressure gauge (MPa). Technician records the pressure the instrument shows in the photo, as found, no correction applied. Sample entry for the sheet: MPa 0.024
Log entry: MPa 8
